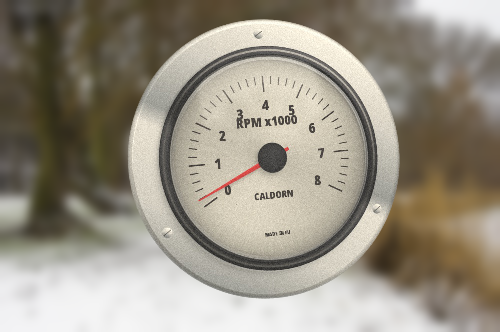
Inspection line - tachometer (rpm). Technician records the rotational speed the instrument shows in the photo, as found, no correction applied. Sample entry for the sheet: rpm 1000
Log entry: rpm 200
